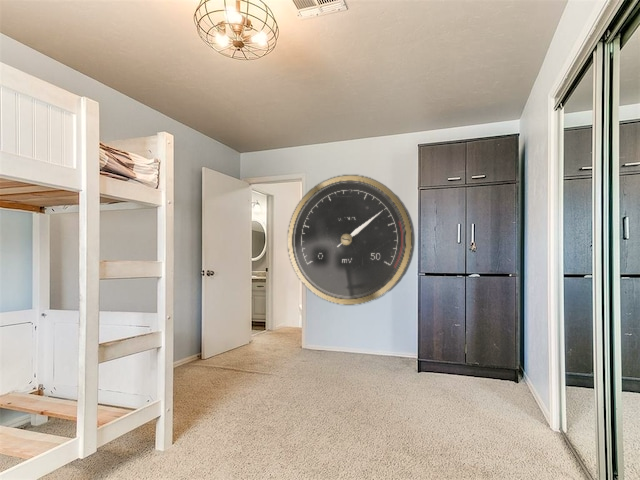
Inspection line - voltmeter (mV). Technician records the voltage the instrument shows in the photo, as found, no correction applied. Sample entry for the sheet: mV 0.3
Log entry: mV 36
